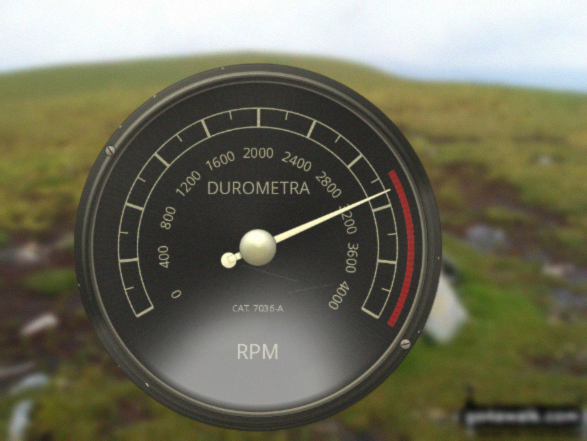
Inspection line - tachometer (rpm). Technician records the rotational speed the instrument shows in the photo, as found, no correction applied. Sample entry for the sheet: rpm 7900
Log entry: rpm 3100
